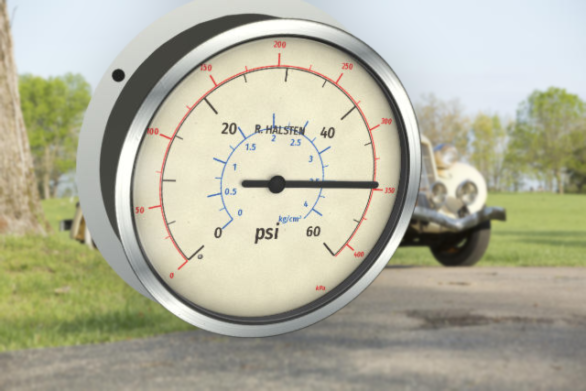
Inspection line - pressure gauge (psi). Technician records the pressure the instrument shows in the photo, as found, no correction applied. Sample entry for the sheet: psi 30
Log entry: psi 50
